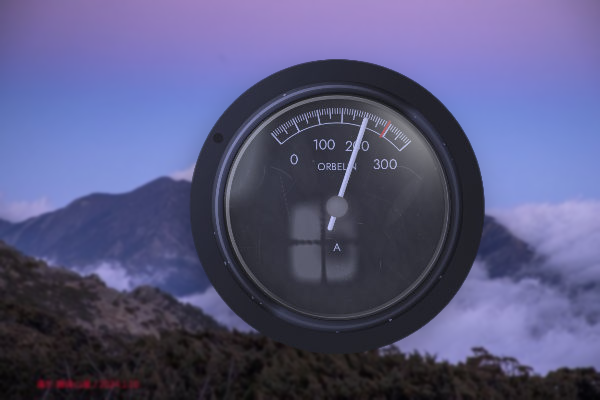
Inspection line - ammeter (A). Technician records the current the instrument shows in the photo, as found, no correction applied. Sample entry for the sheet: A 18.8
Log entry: A 200
